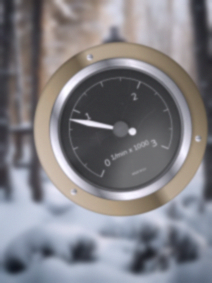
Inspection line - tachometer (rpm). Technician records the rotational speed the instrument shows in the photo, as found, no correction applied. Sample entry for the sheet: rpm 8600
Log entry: rpm 875
